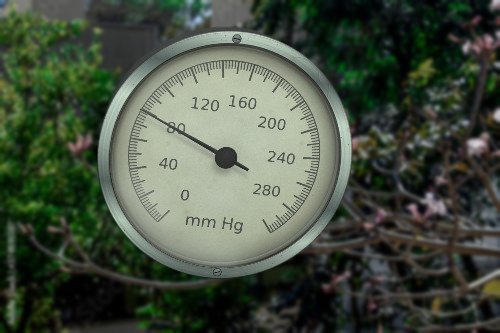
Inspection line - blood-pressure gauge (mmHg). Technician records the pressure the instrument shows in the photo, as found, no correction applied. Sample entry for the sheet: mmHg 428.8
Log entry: mmHg 80
